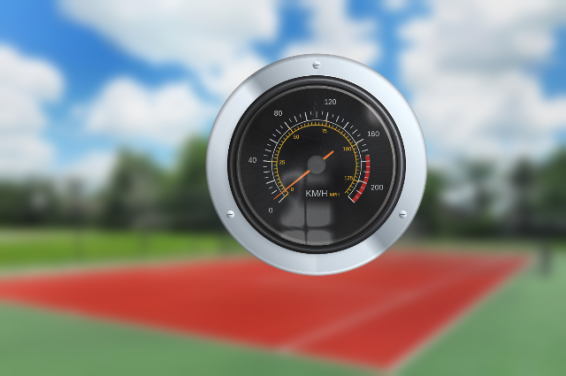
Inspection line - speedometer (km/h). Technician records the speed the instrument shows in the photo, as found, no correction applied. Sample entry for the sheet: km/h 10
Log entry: km/h 5
